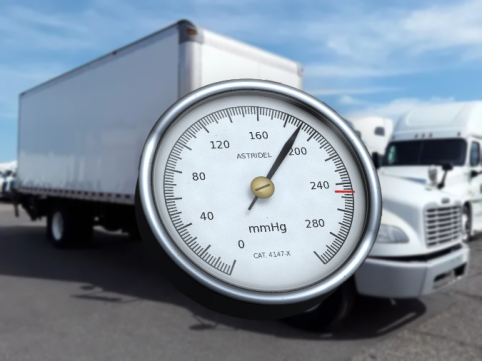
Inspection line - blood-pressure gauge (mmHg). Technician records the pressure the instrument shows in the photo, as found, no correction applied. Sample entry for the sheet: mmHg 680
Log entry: mmHg 190
